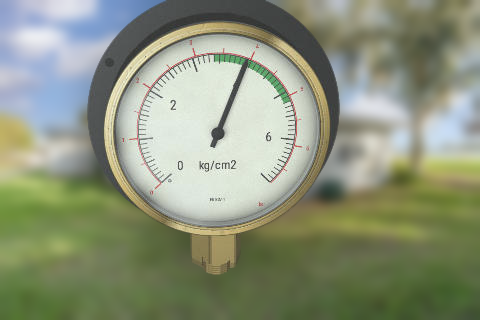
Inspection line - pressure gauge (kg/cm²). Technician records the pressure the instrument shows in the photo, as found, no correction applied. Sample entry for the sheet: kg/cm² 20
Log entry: kg/cm² 4
